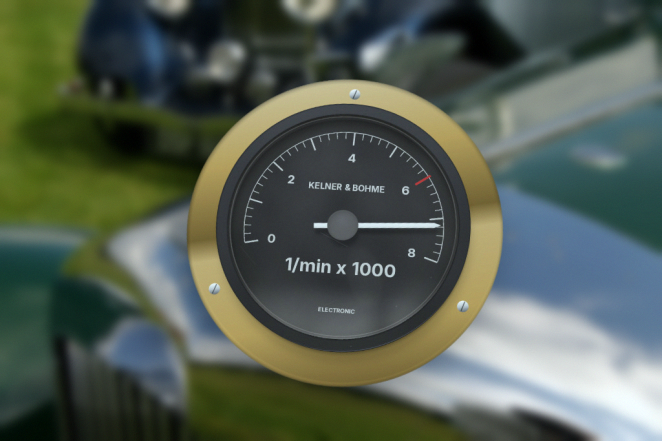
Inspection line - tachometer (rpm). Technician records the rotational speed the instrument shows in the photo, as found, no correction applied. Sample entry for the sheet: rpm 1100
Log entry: rpm 7200
